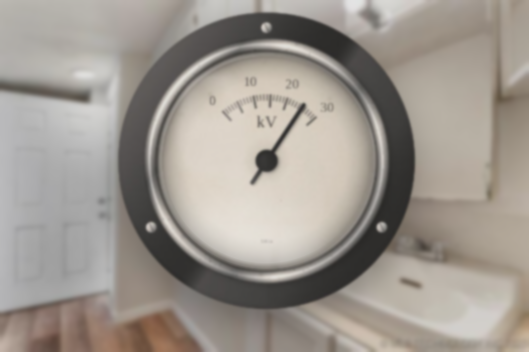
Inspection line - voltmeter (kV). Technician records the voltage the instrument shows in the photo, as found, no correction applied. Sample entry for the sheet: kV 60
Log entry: kV 25
